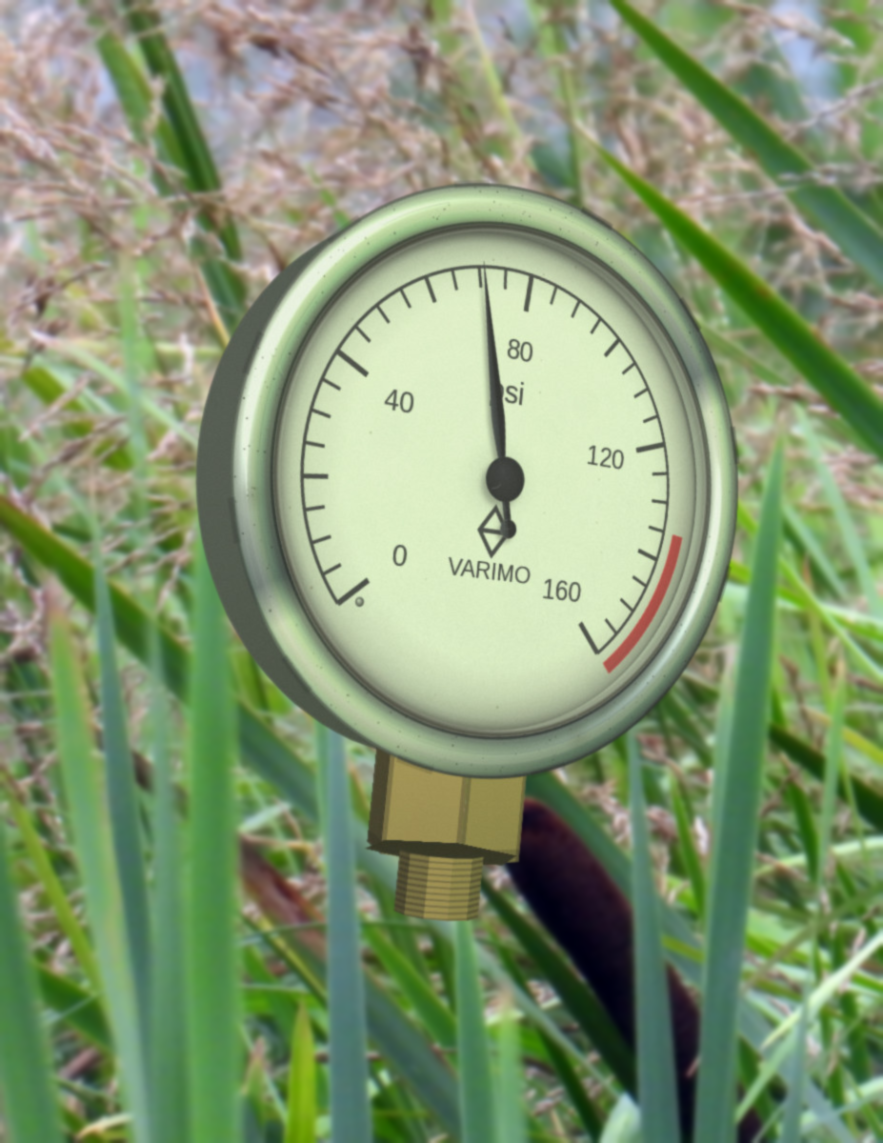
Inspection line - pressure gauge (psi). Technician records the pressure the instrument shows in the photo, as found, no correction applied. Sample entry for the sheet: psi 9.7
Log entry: psi 70
